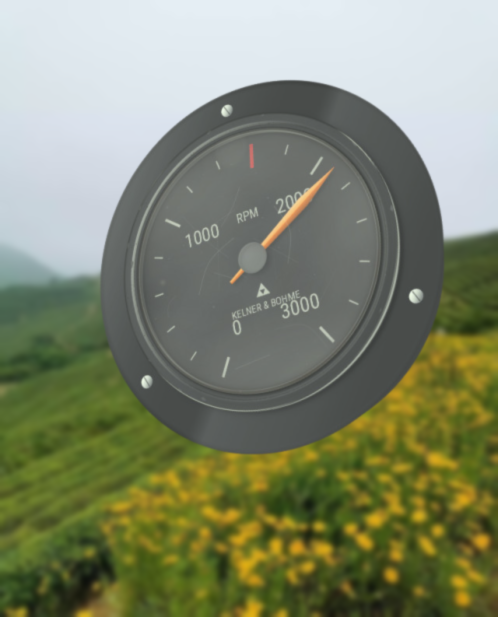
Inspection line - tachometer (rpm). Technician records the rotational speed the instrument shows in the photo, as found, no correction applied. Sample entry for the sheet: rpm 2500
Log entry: rpm 2100
